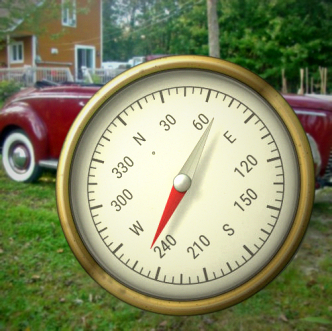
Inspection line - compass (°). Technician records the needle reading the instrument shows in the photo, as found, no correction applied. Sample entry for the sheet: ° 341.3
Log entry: ° 250
